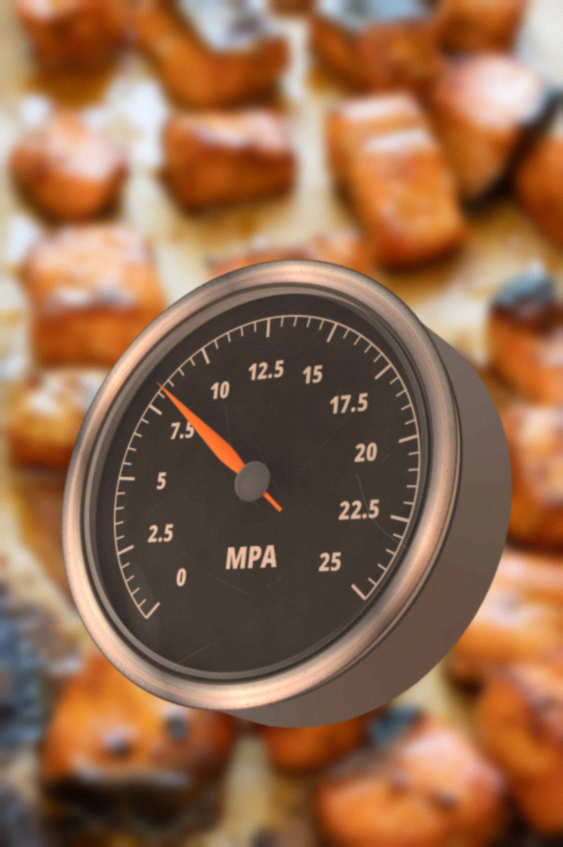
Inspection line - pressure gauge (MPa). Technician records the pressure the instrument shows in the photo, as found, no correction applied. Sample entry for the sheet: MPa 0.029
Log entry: MPa 8.25
